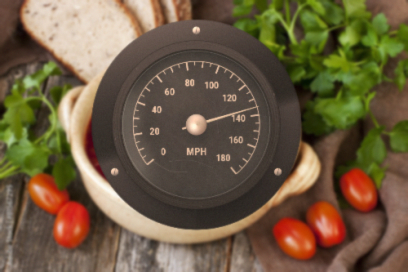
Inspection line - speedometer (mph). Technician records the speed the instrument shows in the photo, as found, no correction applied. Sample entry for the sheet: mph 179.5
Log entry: mph 135
